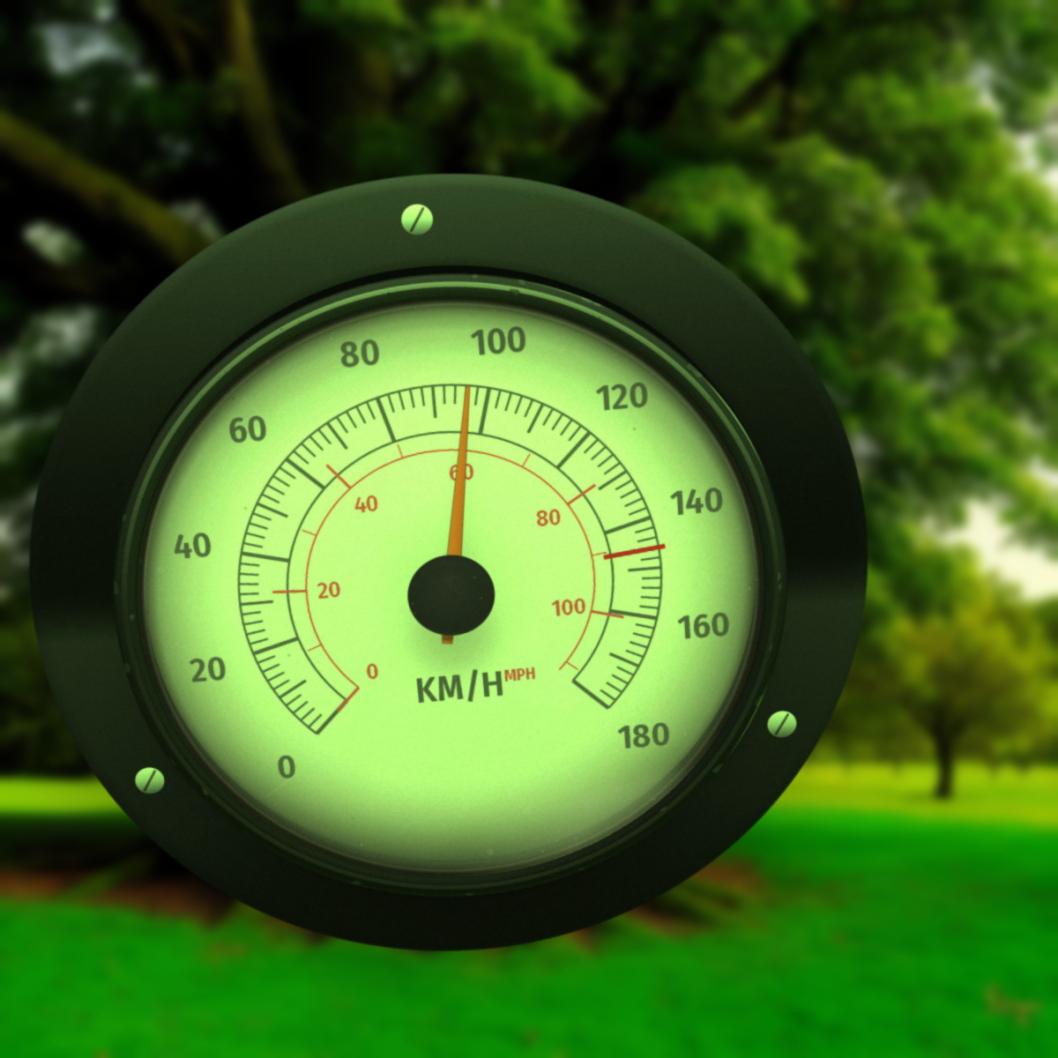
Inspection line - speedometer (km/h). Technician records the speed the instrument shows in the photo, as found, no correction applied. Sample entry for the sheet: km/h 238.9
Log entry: km/h 96
